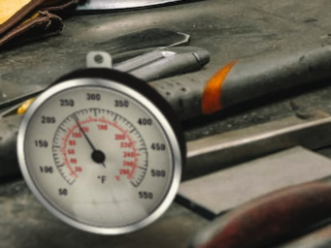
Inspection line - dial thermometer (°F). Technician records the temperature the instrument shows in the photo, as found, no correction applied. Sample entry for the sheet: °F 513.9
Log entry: °F 250
